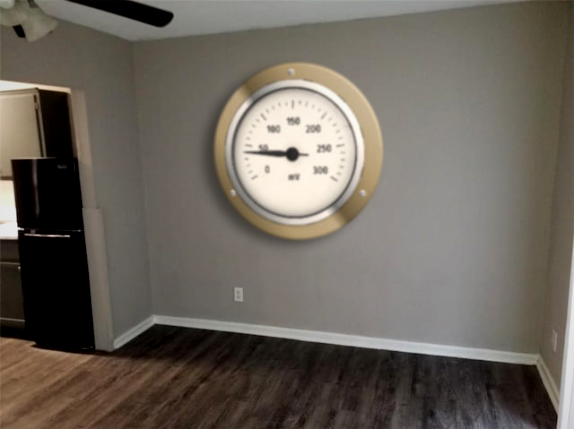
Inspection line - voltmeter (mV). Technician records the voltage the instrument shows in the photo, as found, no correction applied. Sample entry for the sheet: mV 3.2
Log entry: mV 40
